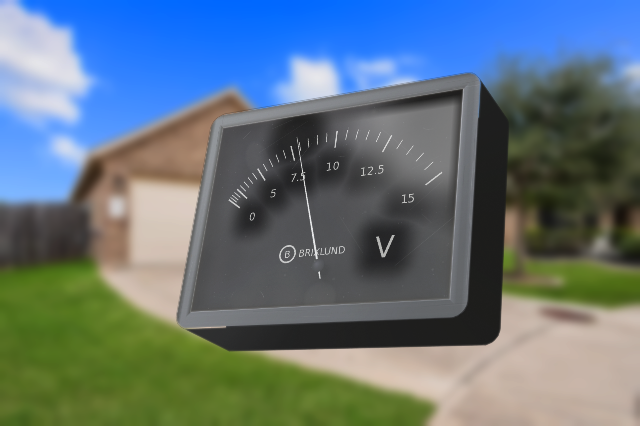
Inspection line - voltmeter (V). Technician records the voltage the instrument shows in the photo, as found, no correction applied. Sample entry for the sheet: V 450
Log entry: V 8
